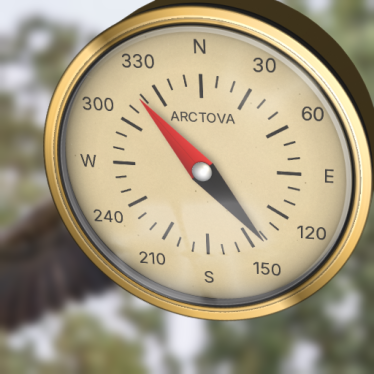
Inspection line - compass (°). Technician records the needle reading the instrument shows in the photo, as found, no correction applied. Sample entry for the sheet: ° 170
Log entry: ° 320
